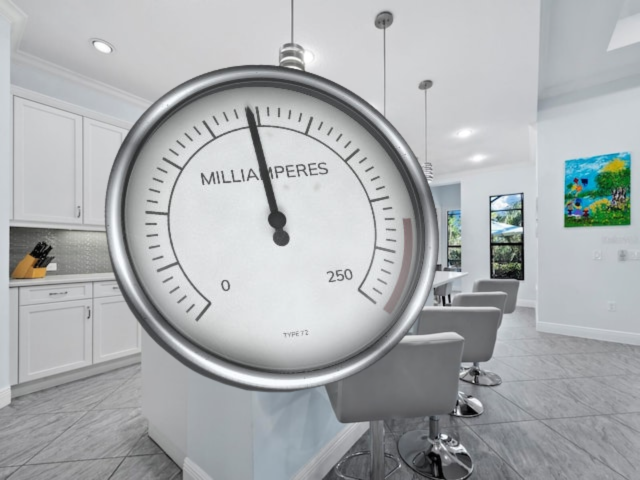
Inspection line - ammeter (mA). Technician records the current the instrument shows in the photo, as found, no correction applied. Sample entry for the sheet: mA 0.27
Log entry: mA 120
